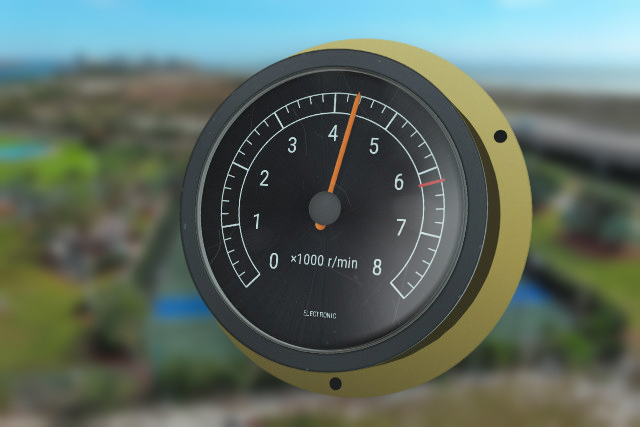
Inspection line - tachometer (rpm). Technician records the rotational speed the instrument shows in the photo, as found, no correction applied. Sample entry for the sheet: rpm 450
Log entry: rpm 4400
